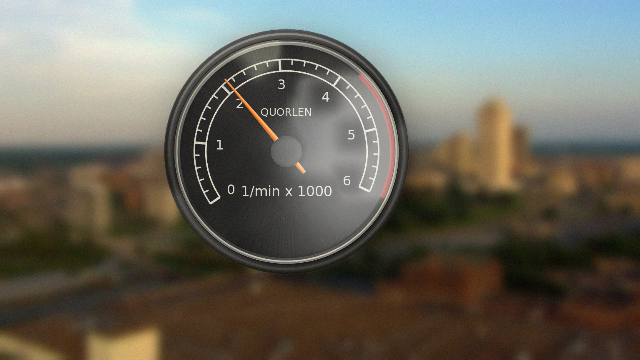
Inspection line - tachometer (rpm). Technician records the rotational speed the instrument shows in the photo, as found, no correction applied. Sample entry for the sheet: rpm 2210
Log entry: rpm 2100
